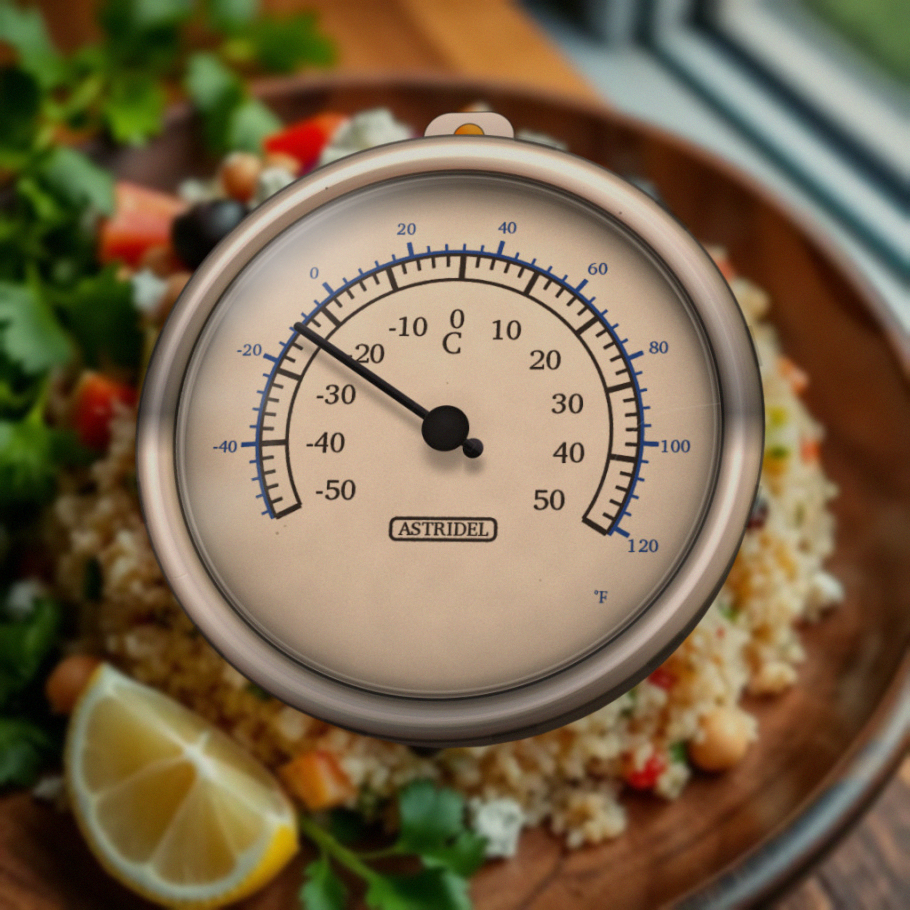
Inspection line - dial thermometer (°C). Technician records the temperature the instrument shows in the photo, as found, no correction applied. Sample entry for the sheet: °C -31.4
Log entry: °C -24
